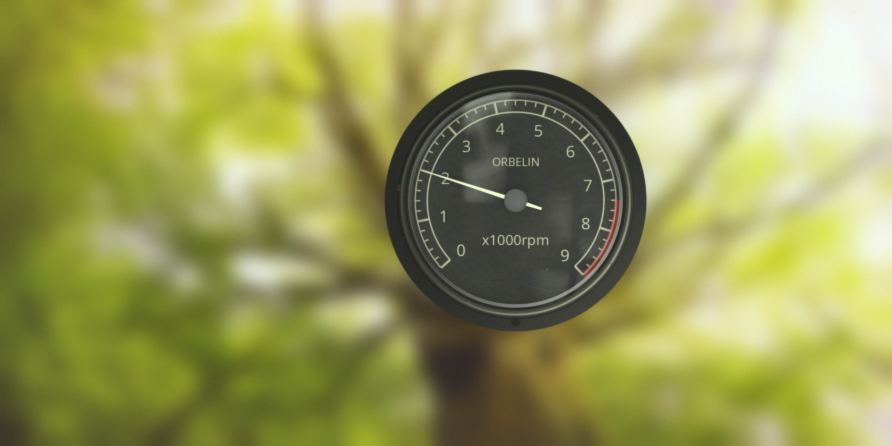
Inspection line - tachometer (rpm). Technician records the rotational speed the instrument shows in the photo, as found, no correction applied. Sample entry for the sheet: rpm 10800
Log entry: rpm 2000
